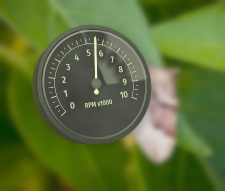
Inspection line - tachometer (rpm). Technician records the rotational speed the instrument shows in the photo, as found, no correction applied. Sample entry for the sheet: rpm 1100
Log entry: rpm 5500
